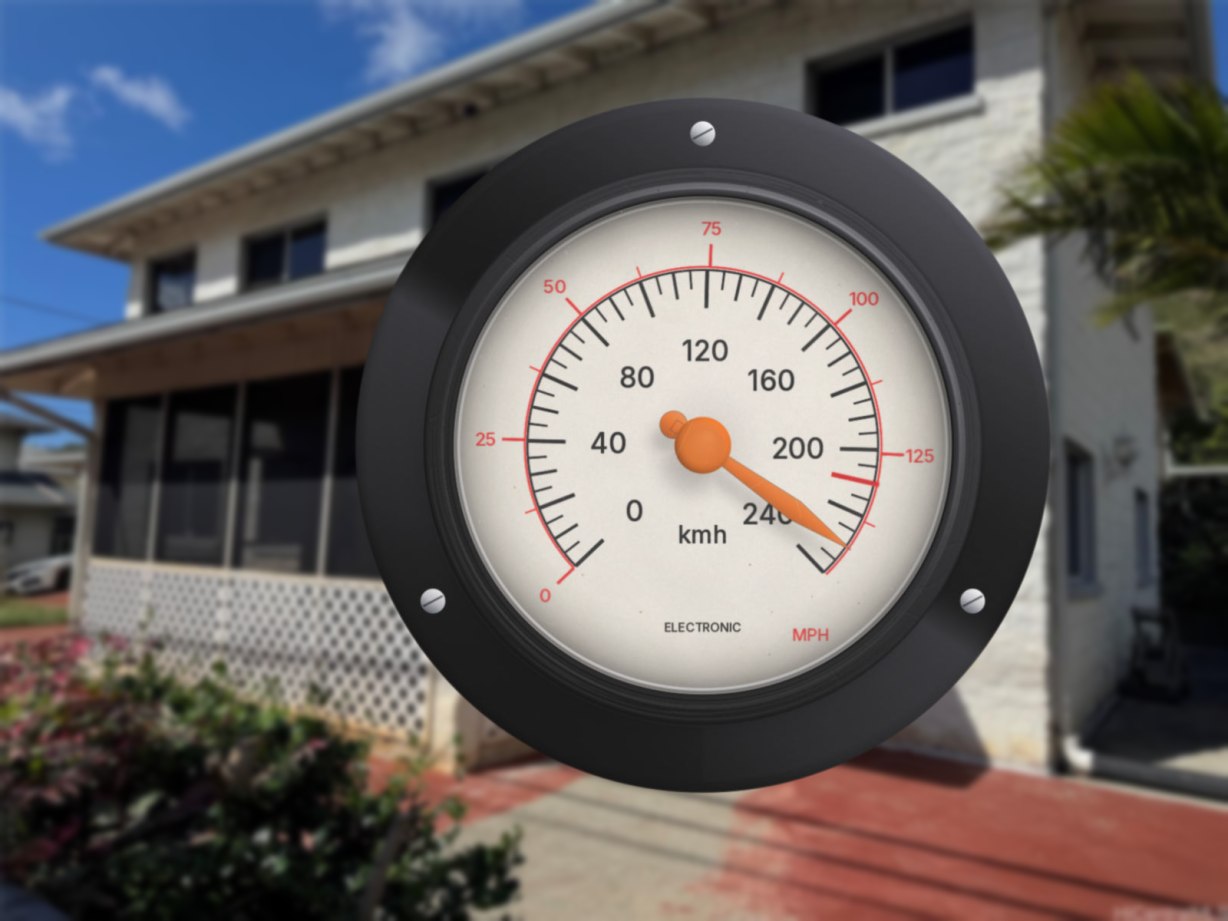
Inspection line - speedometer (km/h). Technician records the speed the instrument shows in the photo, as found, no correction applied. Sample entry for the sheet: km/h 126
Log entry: km/h 230
